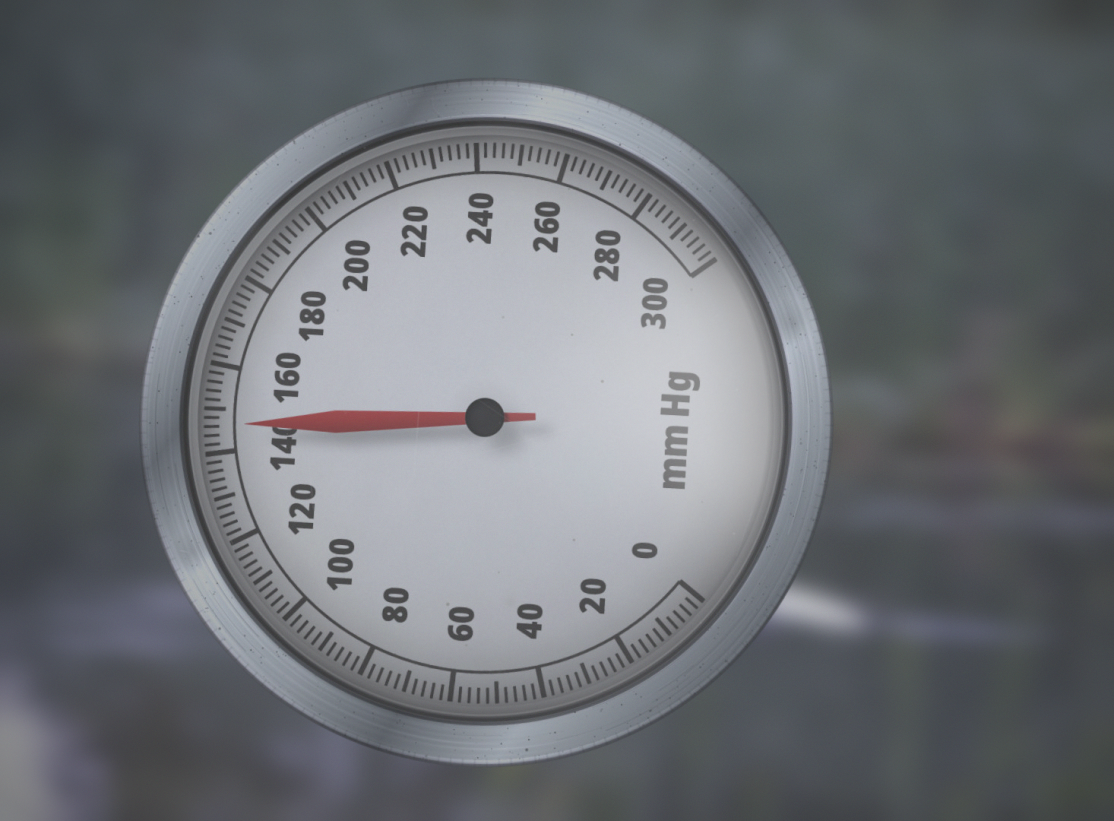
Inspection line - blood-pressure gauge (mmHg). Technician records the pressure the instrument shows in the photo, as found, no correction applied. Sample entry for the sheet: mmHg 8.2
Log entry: mmHg 146
